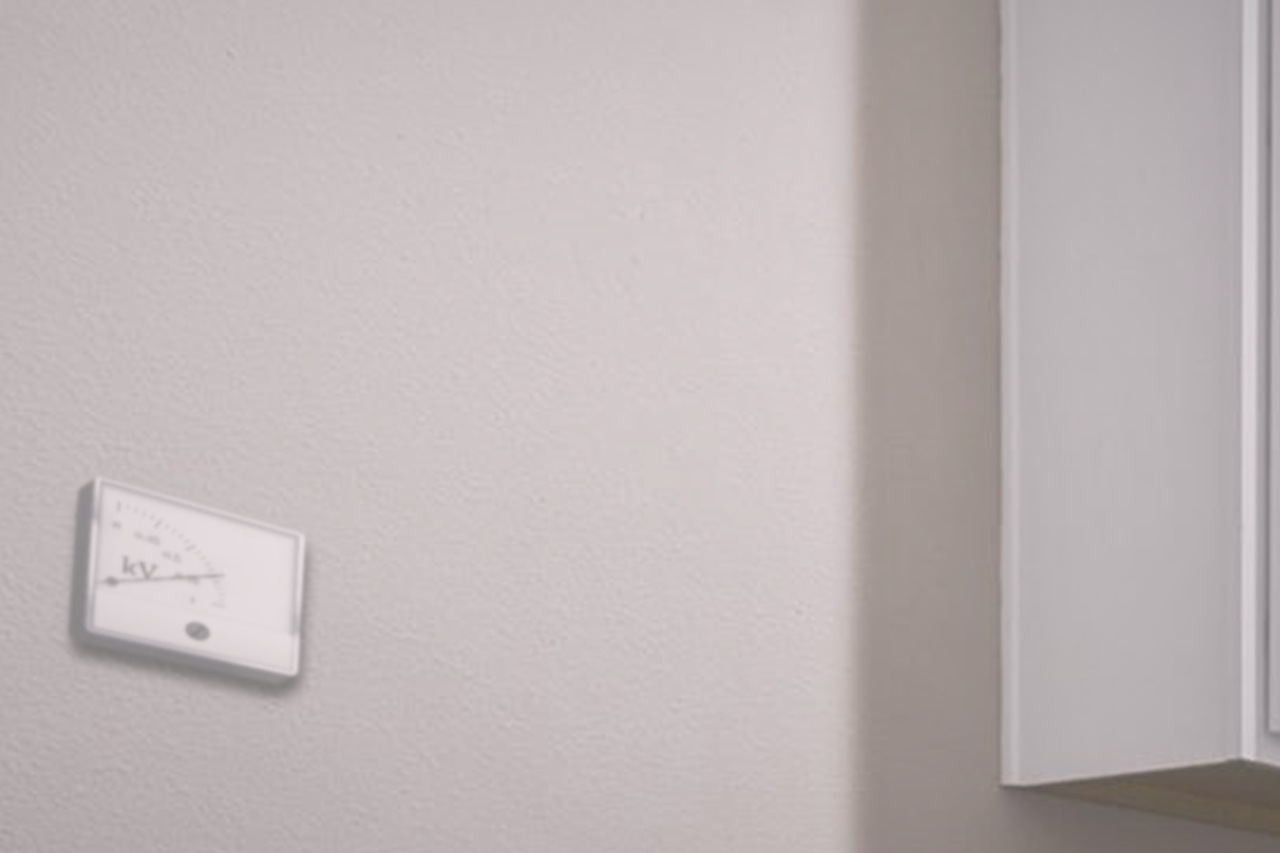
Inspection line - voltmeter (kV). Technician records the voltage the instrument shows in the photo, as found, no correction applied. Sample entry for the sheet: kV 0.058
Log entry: kV 0.75
